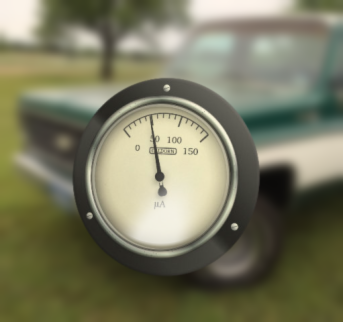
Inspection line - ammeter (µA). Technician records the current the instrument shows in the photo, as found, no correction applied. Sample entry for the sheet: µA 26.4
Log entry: µA 50
